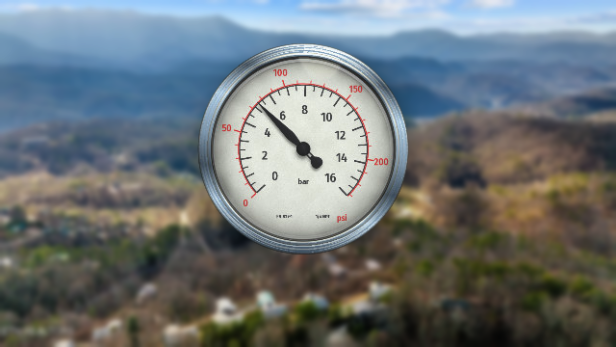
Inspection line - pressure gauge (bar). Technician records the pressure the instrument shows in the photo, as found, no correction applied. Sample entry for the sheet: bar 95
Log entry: bar 5.25
